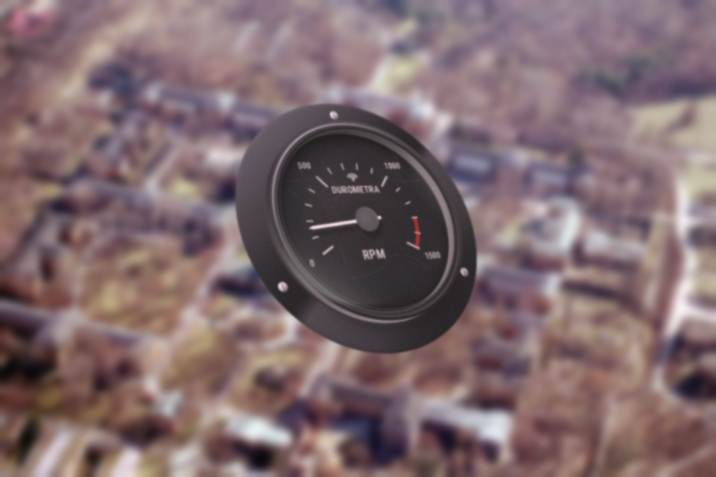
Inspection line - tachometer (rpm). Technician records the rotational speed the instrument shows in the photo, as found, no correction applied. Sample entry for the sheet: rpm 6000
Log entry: rpm 150
